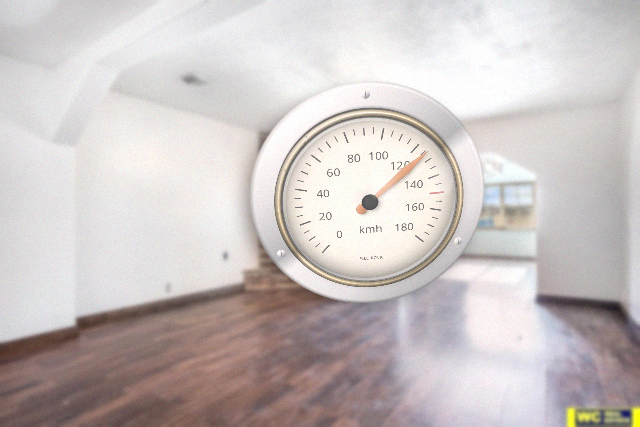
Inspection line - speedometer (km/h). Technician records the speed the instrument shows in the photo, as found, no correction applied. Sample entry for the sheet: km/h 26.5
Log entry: km/h 125
